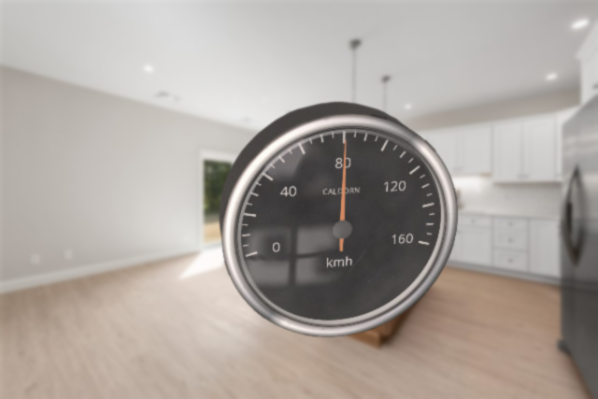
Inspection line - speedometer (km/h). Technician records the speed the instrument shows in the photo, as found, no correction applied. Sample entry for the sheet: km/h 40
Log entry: km/h 80
